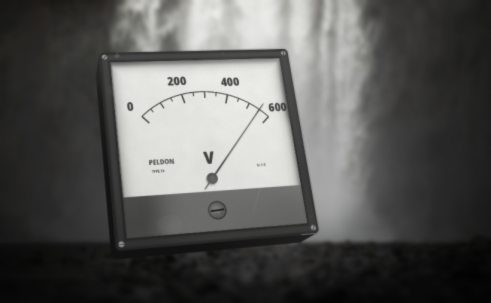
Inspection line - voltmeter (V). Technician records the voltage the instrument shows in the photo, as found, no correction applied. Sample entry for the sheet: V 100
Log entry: V 550
